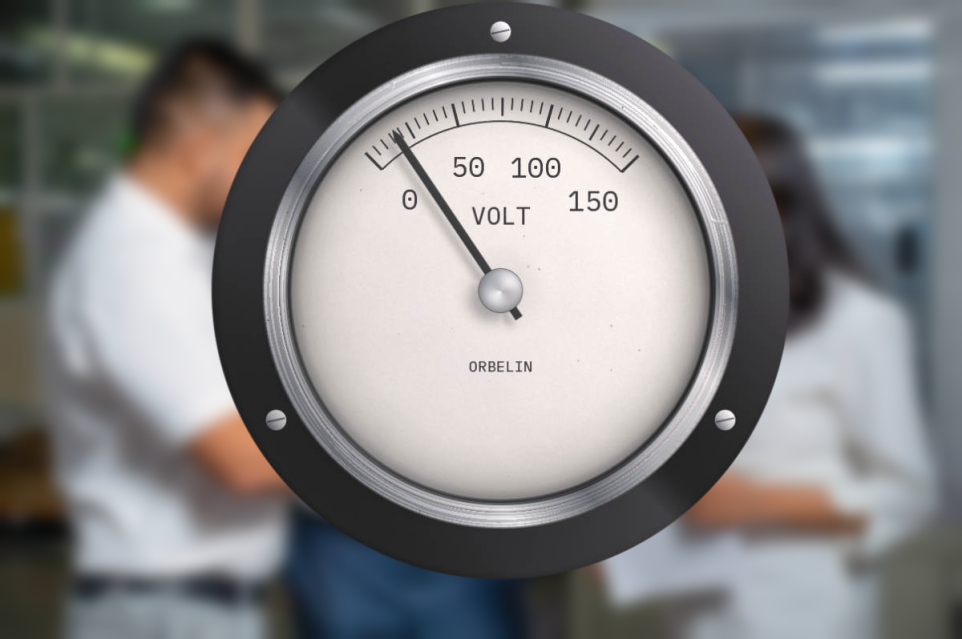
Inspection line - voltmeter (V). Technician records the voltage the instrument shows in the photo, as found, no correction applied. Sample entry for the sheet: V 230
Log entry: V 17.5
